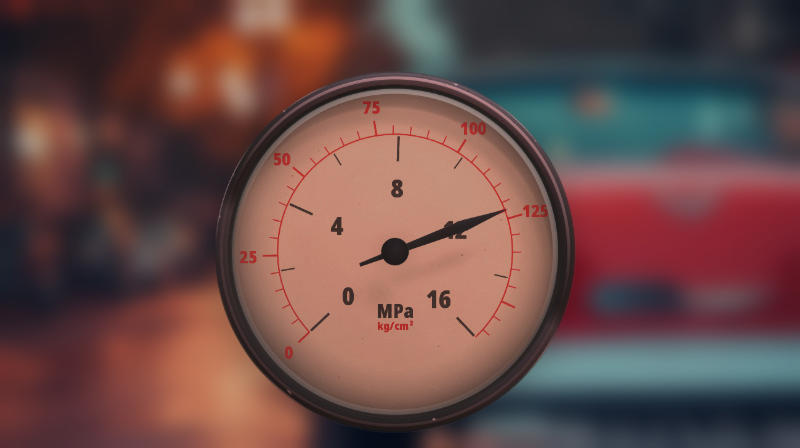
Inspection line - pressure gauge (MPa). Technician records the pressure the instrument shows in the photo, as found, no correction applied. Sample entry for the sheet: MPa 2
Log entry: MPa 12
